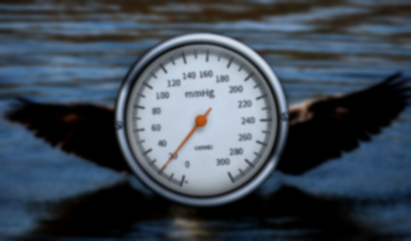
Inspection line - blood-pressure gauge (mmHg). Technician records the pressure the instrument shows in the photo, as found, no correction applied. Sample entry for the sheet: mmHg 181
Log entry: mmHg 20
